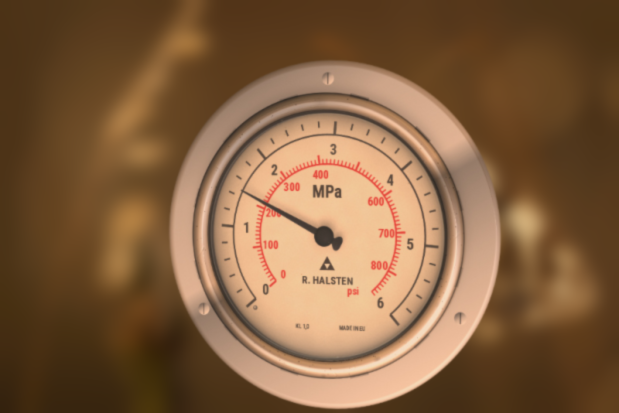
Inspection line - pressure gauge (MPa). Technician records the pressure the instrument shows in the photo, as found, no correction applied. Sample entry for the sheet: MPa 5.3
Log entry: MPa 1.5
